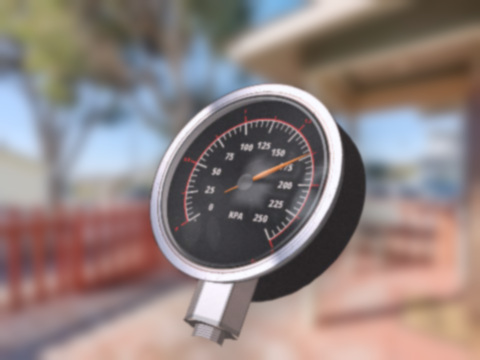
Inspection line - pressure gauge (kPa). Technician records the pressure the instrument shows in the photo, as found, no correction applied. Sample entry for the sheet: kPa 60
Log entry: kPa 175
